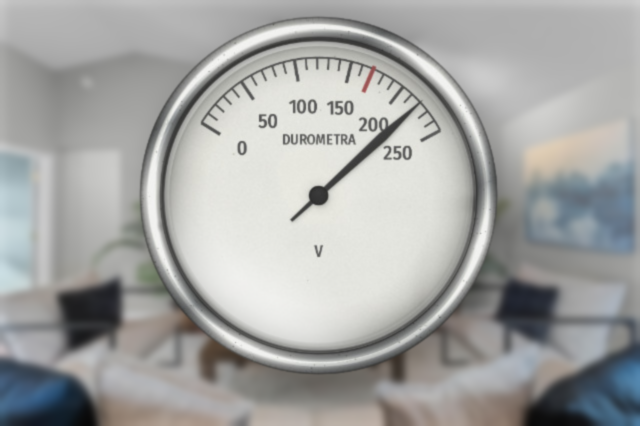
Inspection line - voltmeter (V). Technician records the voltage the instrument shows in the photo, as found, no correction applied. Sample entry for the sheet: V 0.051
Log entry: V 220
